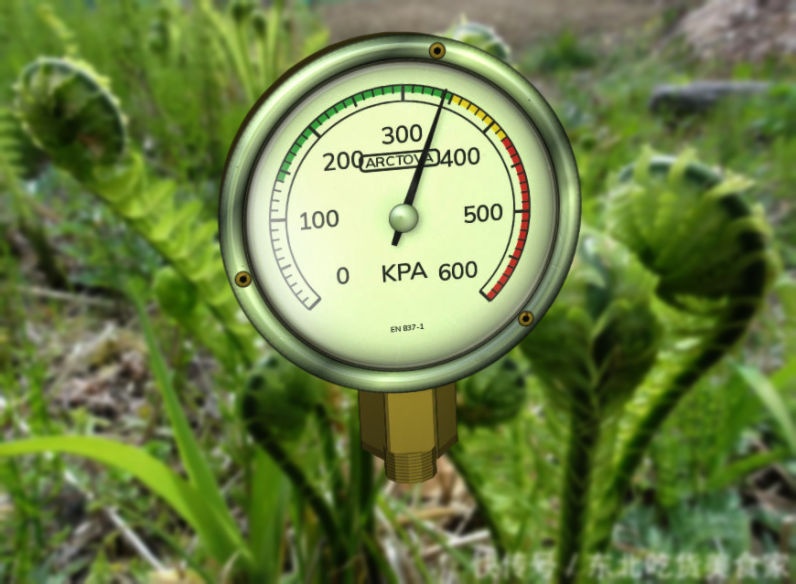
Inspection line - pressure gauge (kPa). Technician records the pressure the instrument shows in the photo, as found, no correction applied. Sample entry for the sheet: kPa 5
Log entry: kPa 340
